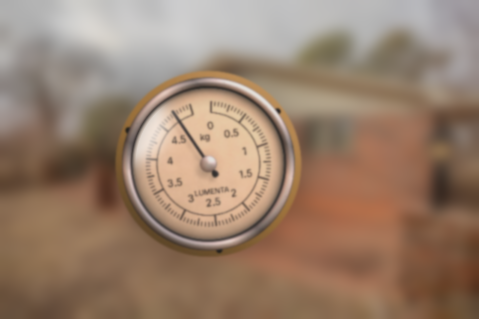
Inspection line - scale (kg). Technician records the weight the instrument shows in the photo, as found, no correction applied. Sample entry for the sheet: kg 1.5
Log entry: kg 4.75
